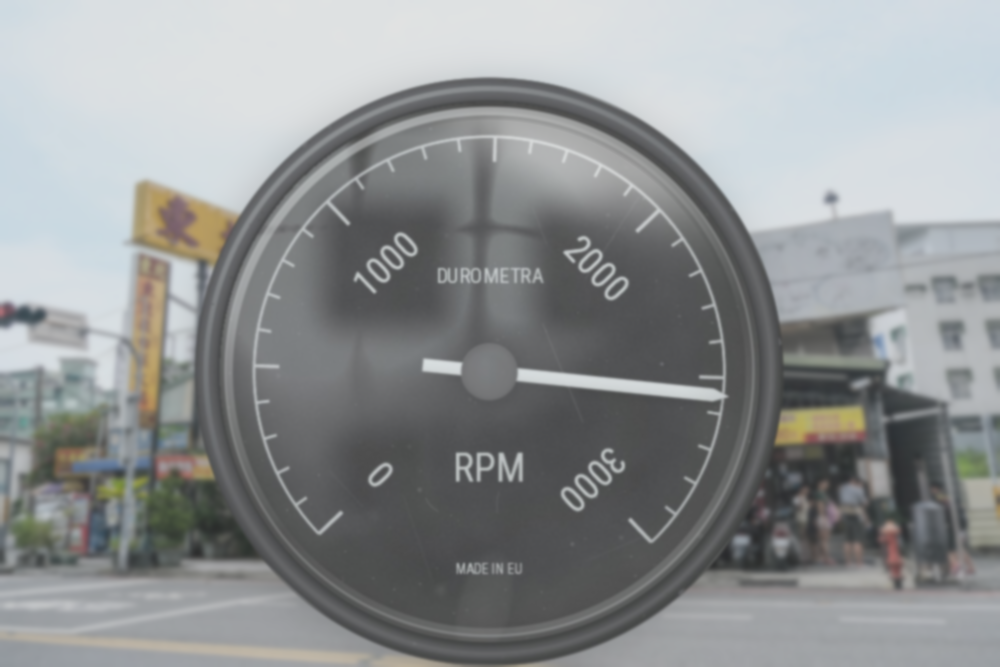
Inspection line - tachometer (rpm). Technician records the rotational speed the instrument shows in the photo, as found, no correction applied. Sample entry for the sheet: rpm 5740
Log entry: rpm 2550
